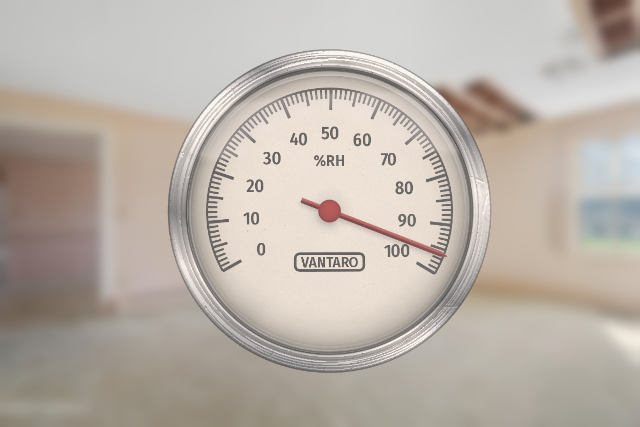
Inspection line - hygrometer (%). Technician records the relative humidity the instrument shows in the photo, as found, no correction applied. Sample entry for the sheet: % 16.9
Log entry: % 96
